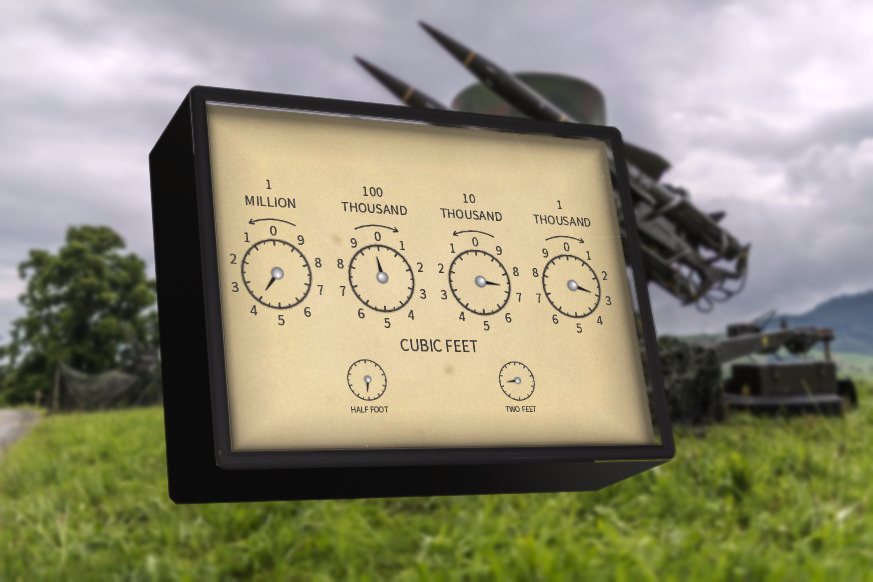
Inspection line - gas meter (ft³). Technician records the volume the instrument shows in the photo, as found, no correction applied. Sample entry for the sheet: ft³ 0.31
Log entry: ft³ 397300
